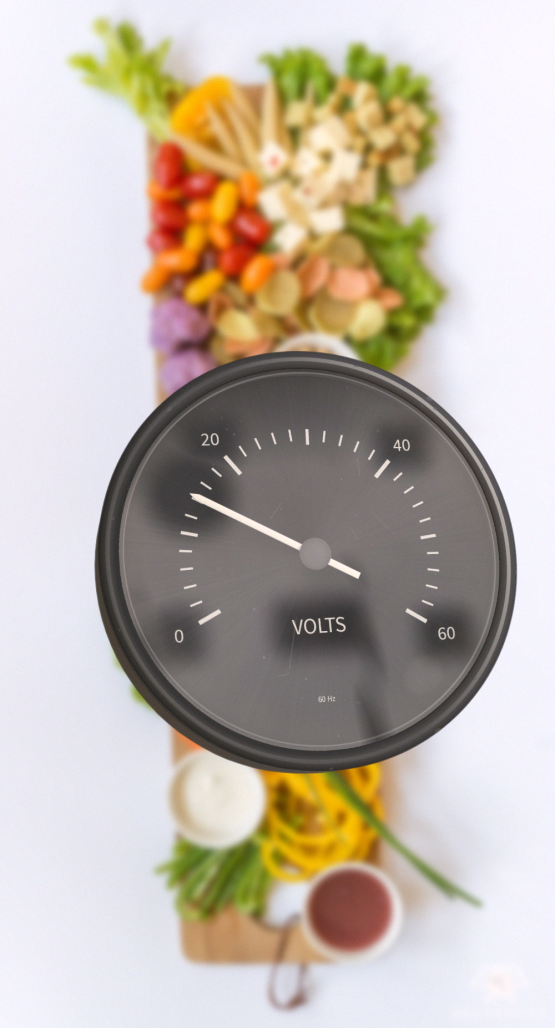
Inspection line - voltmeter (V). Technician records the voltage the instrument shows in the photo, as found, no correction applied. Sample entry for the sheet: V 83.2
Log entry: V 14
